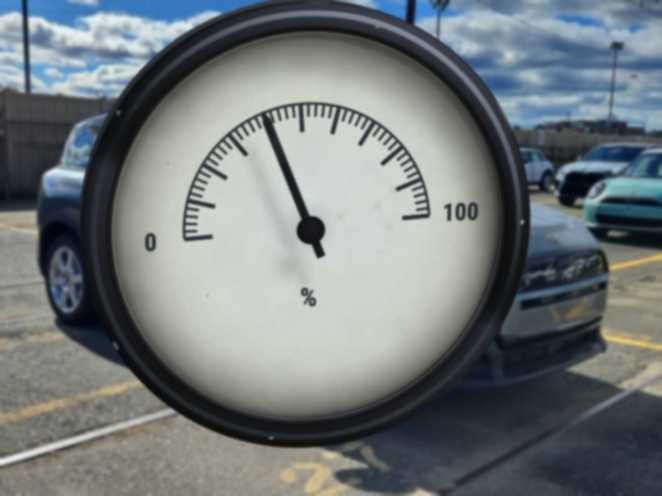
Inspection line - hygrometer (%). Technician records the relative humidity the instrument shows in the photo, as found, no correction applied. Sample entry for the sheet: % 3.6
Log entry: % 40
